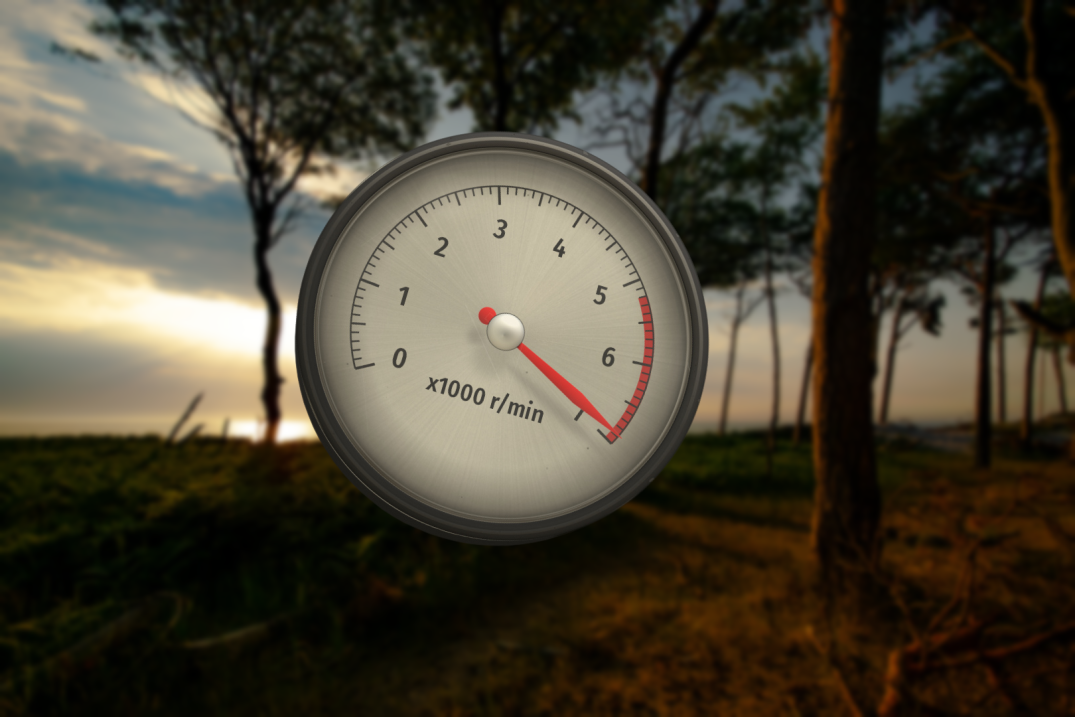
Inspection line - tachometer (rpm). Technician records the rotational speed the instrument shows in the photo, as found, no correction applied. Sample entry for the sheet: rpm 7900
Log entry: rpm 6900
